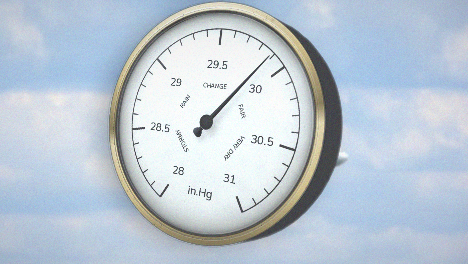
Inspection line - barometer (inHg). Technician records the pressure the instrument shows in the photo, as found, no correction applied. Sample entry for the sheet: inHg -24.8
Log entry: inHg 29.9
